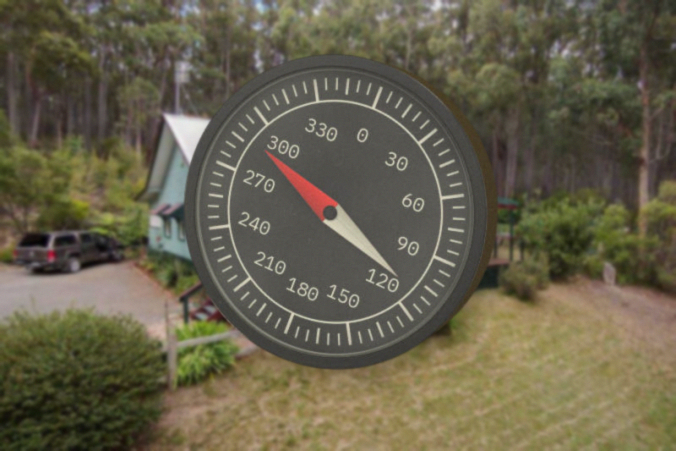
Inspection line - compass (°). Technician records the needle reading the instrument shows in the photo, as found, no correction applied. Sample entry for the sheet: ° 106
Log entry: ° 290
